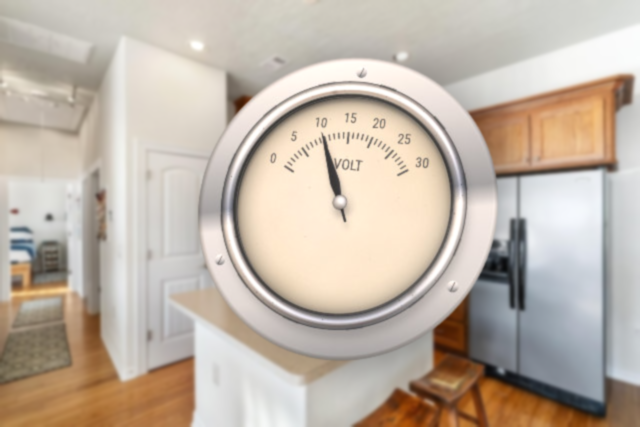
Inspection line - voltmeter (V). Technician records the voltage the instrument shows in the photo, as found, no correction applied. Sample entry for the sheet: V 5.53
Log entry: V 10
